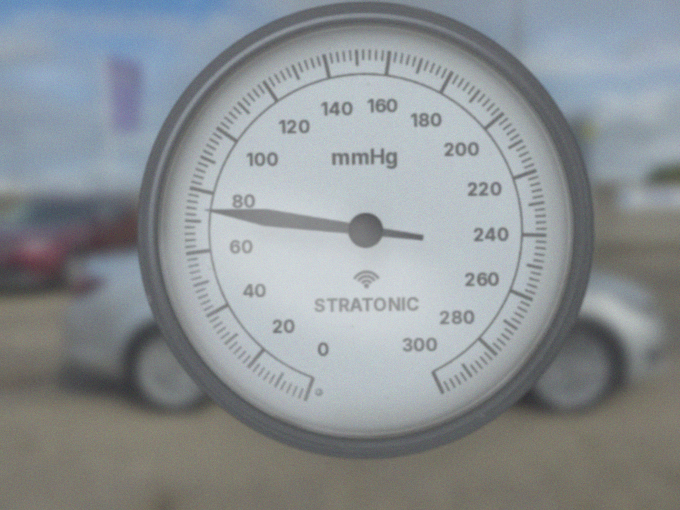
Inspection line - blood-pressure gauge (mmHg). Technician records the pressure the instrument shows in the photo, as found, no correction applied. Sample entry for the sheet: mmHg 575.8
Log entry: mmHg 74
